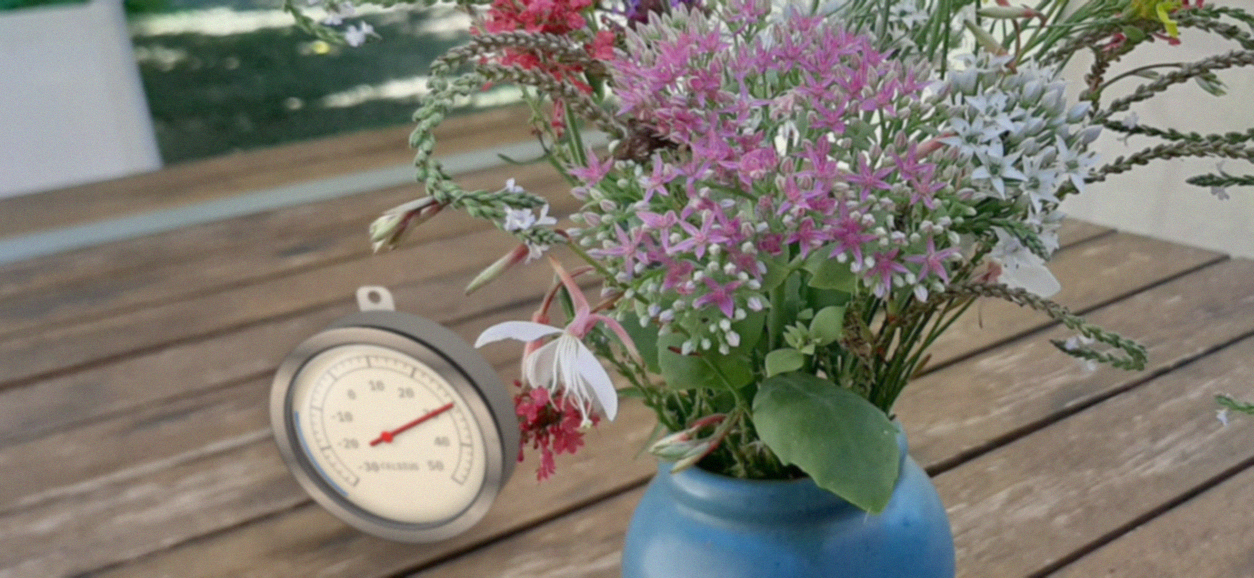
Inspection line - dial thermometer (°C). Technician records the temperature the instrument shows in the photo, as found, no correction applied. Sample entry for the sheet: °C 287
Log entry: °C 30
